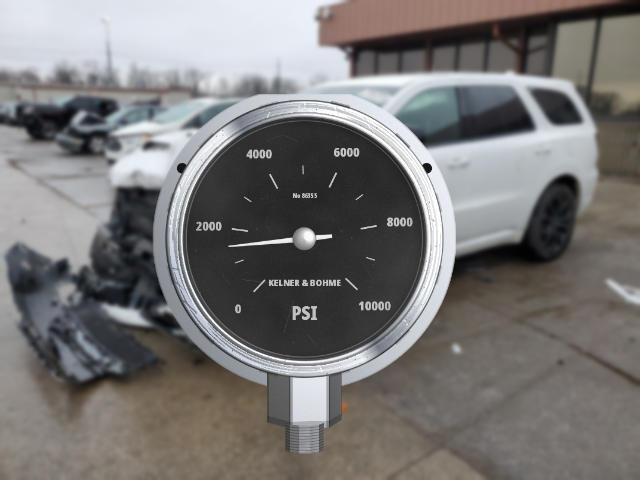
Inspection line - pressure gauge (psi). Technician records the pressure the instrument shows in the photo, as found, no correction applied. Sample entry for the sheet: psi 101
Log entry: psi 1500
